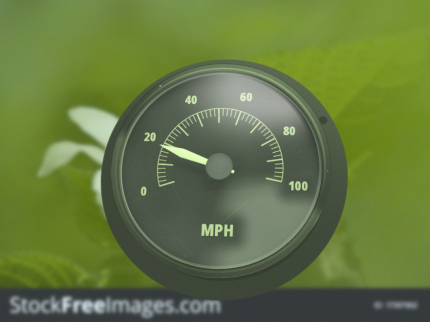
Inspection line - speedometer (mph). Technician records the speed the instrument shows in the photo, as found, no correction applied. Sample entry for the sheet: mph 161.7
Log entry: mph 18
